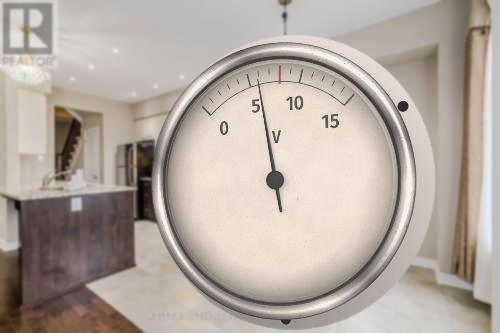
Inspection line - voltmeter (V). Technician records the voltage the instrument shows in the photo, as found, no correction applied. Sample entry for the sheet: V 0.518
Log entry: V 6
